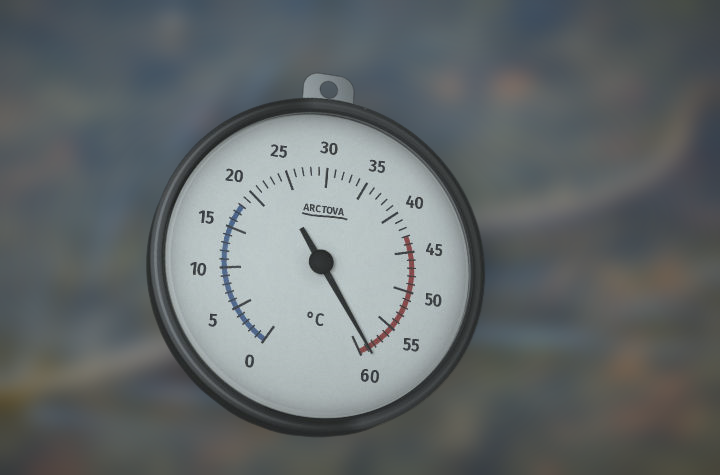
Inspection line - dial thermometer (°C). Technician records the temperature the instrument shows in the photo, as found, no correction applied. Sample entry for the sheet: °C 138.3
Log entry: °C 59
